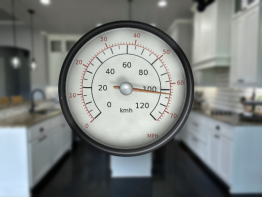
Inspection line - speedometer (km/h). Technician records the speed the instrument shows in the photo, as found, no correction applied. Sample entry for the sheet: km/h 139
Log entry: km/h 102.5
